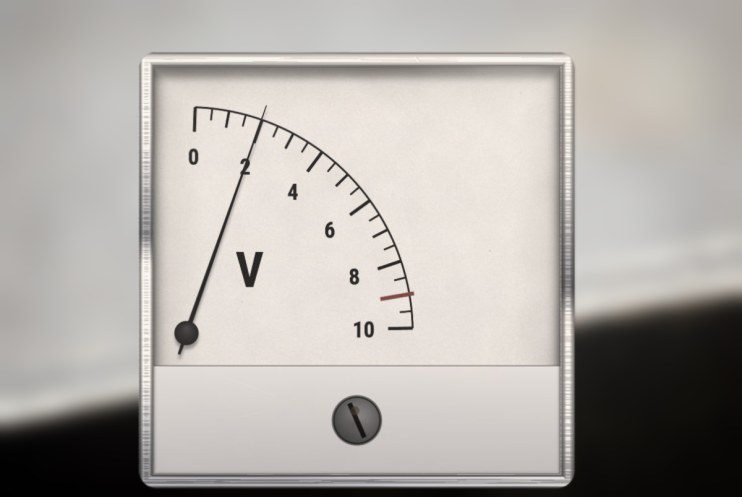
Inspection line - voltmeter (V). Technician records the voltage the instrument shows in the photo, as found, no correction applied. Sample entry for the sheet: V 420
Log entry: V 2
